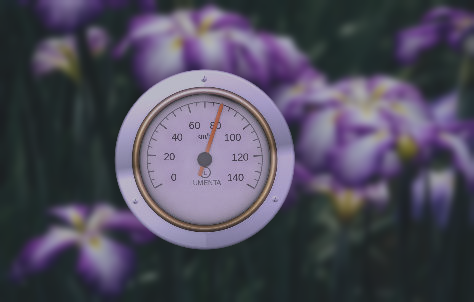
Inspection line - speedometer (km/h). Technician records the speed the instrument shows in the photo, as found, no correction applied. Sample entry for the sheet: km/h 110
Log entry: km/h 80
